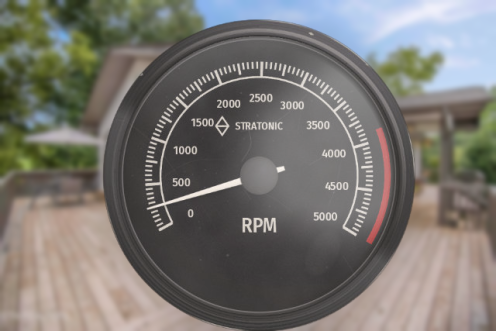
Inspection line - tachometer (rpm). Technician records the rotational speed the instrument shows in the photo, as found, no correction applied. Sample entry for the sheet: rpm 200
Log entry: rpm 250
